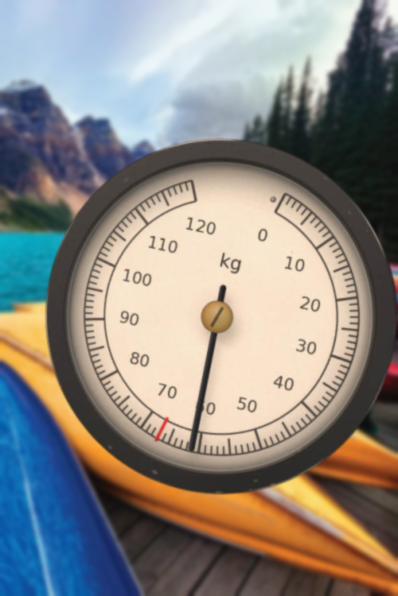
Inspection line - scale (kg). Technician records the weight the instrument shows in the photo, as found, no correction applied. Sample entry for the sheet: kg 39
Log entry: kg 61
